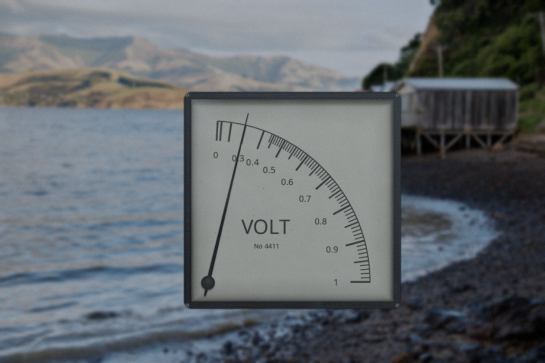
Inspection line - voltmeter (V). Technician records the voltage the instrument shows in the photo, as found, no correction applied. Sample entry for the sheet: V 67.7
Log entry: V 0.3
